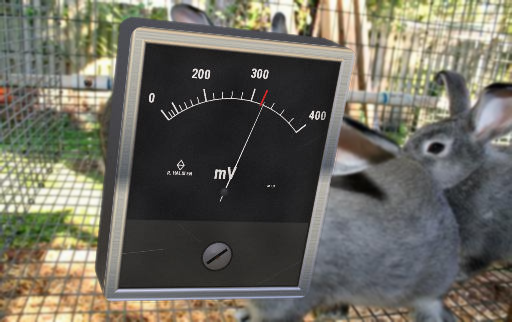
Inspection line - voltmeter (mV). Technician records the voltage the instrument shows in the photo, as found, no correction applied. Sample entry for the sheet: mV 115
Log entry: mV 320
